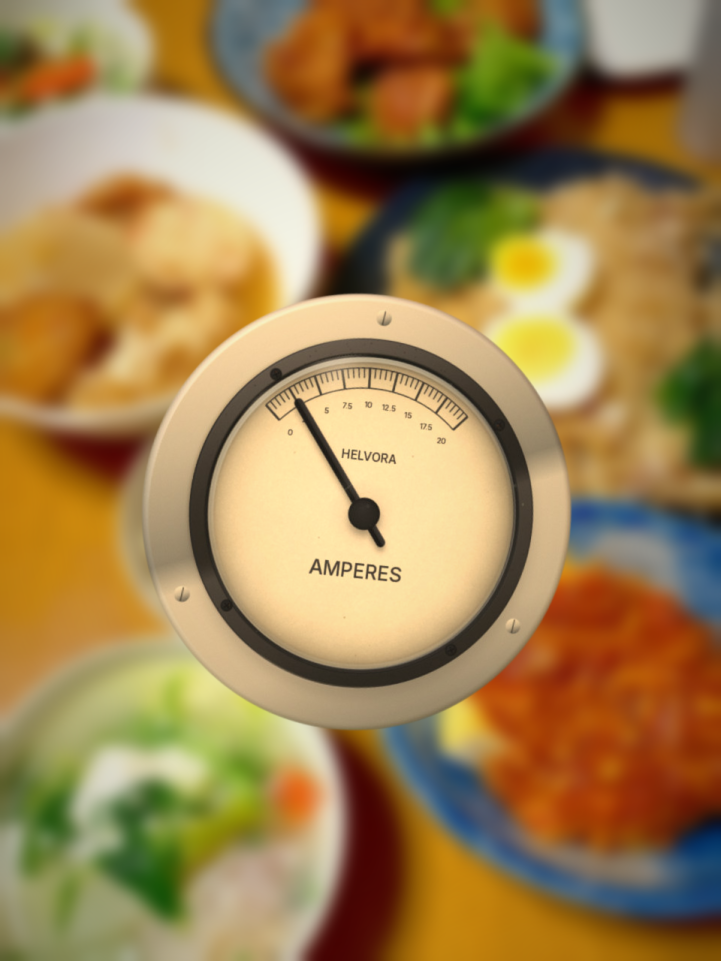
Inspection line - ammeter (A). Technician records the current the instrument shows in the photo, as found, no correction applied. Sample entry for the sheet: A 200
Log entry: A 2.5
